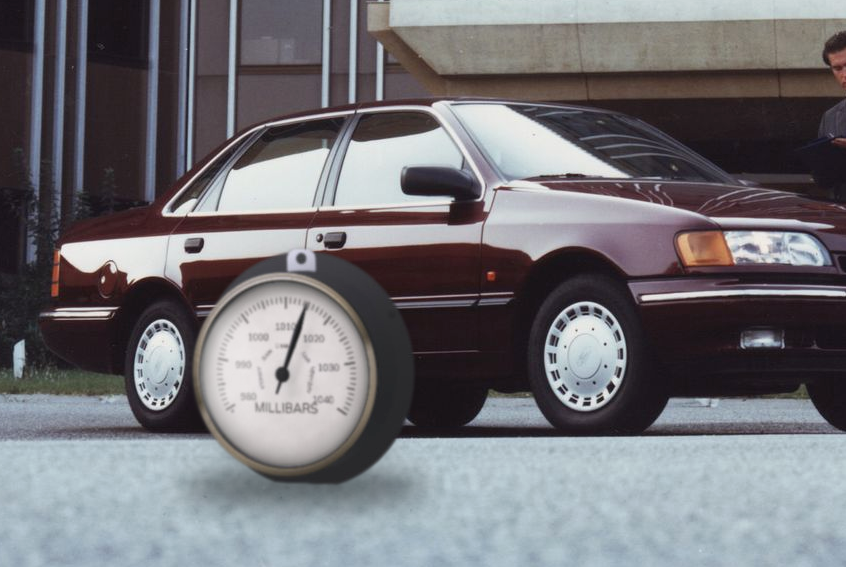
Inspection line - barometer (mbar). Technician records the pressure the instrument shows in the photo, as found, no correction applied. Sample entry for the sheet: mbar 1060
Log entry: mbar 1015
